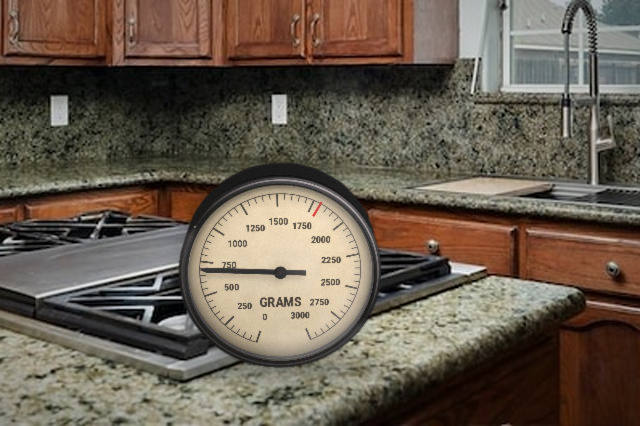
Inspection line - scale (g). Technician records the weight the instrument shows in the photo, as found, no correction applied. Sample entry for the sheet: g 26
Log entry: g 700
